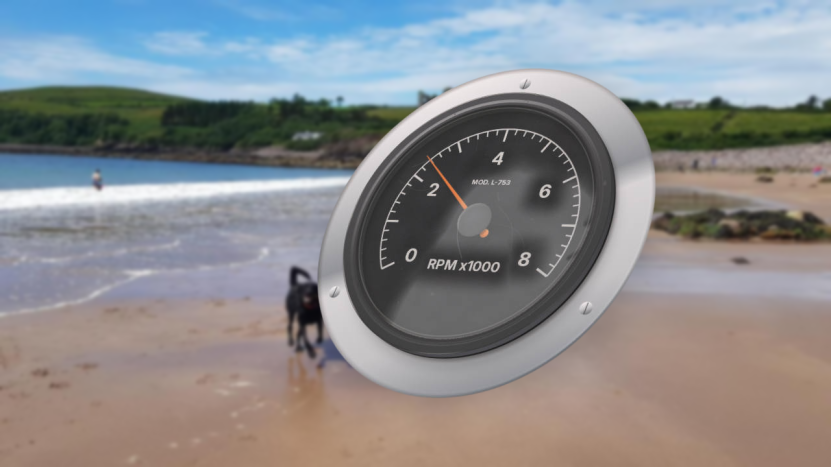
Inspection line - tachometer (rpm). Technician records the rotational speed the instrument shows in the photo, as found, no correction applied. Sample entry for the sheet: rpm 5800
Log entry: rpm 2400
